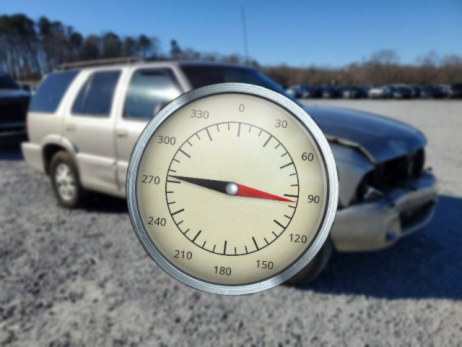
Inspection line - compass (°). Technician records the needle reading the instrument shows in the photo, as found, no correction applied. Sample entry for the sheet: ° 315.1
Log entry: ° 95
